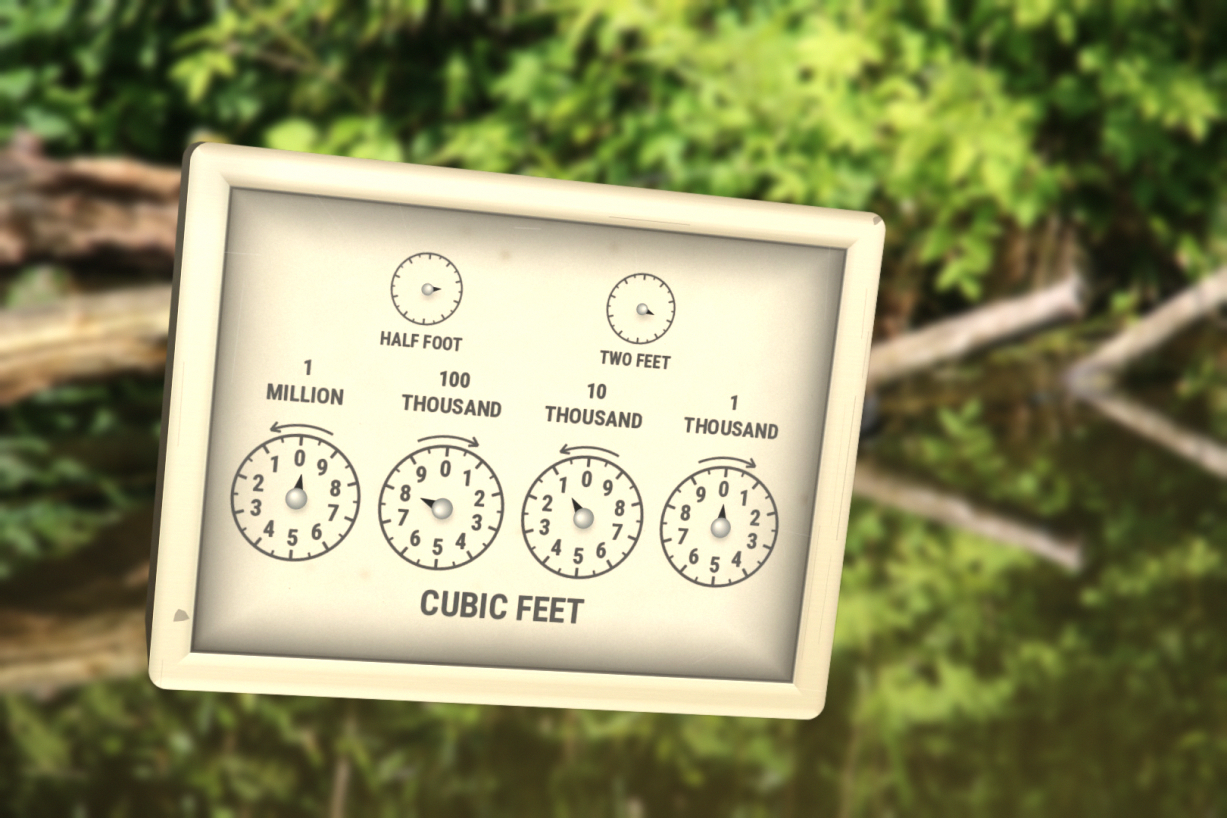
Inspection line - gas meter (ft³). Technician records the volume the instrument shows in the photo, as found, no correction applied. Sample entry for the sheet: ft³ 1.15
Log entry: ft³ 981000
